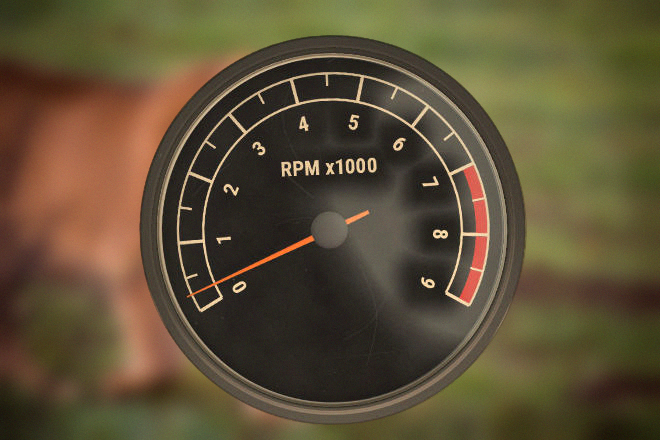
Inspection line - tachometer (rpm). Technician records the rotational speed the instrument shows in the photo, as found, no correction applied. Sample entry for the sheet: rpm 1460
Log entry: rpm 250
